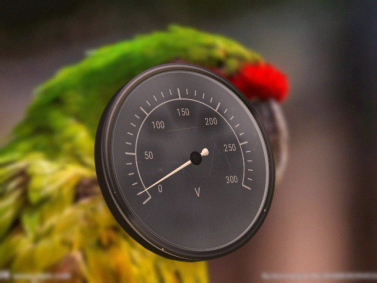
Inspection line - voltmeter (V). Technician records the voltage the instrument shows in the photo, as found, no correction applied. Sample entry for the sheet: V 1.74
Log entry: V 10
